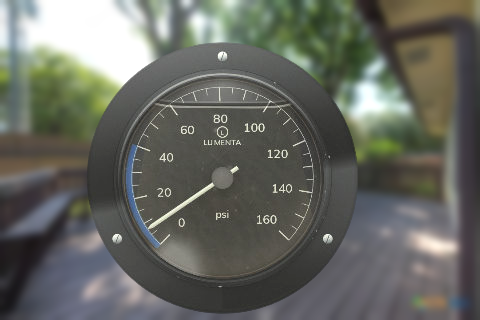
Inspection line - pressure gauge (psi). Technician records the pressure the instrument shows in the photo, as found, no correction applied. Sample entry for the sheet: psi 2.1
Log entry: psi 7.5
